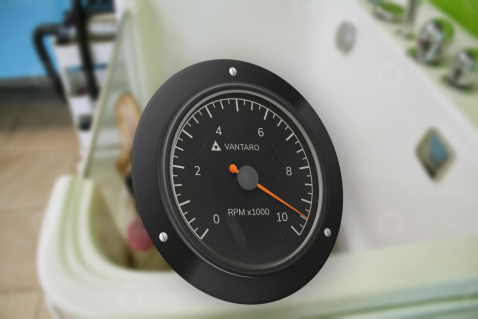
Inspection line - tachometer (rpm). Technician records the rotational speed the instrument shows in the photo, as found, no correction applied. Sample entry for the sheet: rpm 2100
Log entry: rpm 9500
